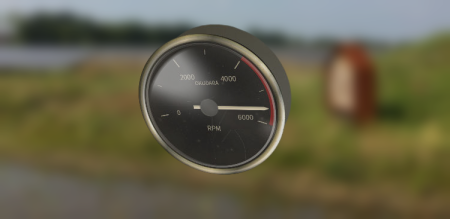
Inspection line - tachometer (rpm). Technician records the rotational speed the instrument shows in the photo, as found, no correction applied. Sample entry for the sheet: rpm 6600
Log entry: rpm 5500
